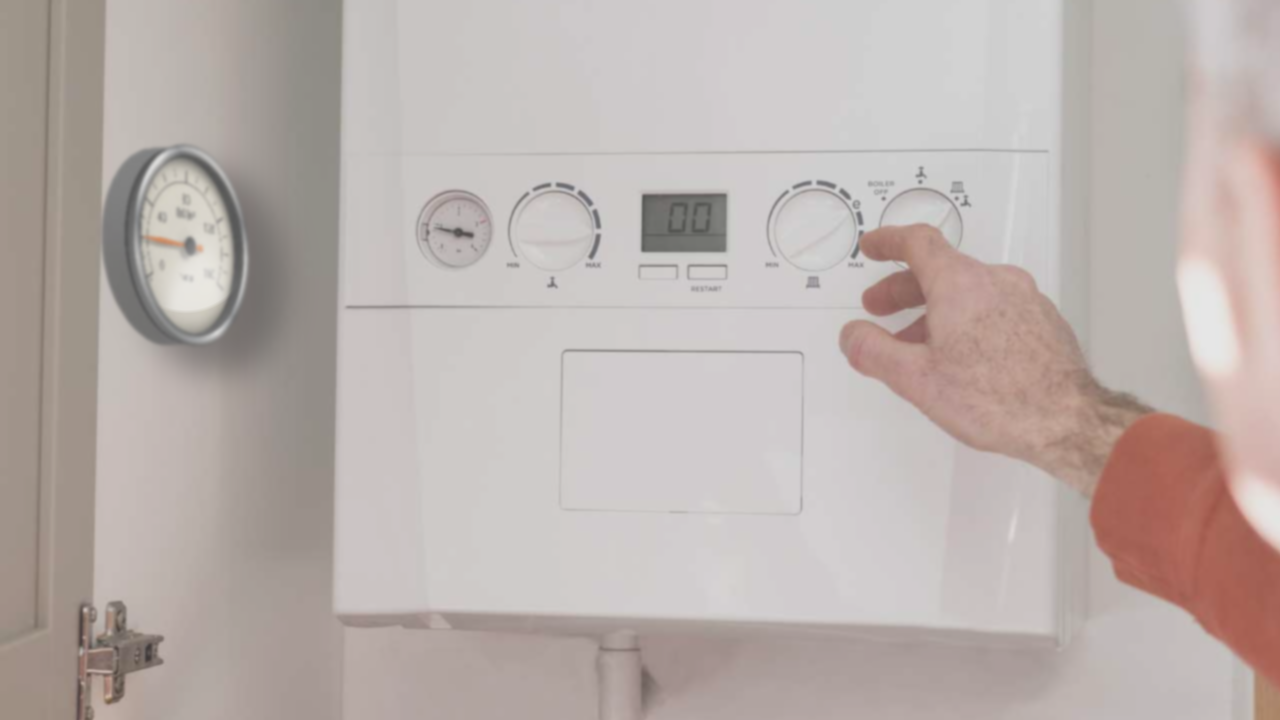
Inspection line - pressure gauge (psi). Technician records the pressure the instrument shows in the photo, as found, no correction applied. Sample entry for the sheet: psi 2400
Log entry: psi 20
